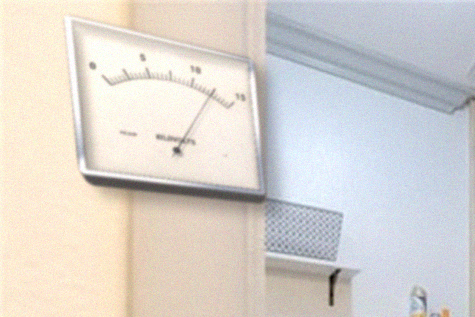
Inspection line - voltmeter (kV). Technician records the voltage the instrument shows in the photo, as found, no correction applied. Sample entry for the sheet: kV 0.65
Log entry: kV 12.5
